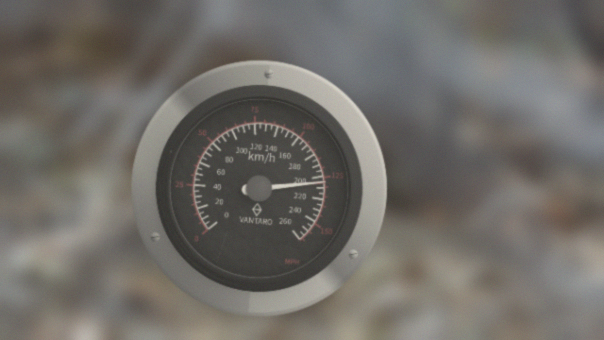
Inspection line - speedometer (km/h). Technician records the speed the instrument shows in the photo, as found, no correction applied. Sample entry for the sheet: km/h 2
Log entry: km/h 205
